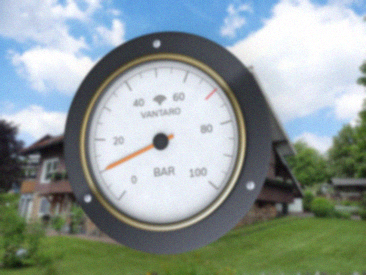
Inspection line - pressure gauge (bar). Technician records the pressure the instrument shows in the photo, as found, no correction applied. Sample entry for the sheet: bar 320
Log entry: bar 10
